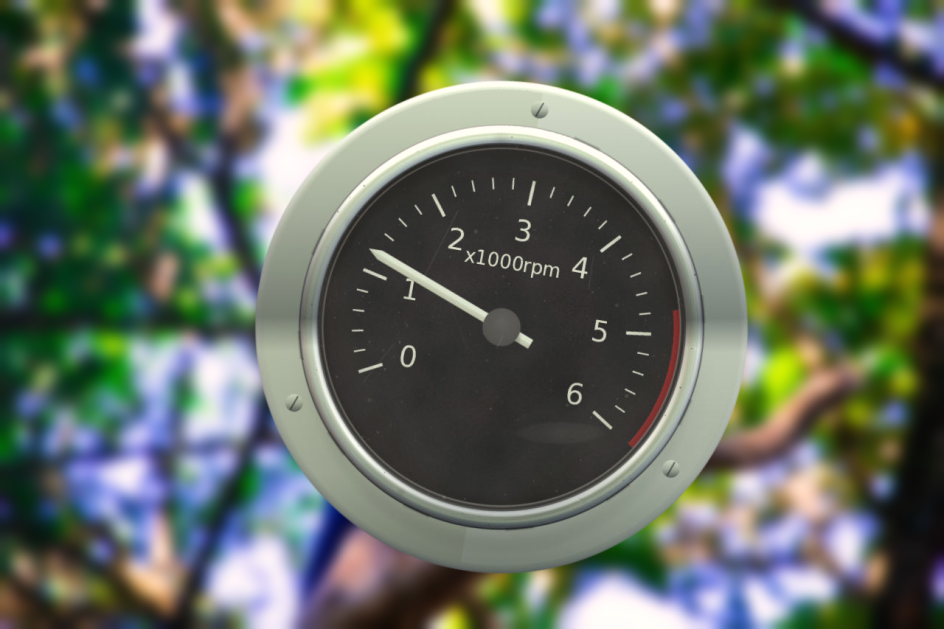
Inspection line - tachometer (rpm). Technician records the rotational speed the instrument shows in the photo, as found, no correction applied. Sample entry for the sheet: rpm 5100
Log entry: rpm 1200
